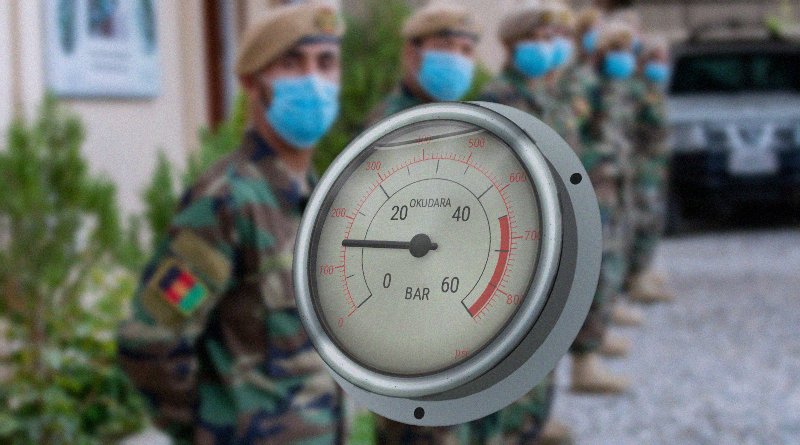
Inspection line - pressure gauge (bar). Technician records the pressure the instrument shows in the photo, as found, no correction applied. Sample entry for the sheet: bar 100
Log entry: bar 10
